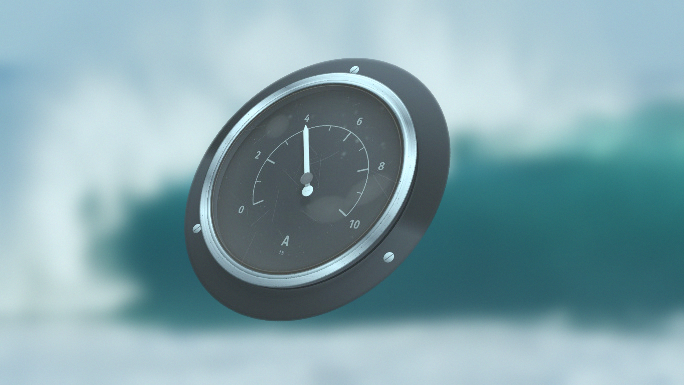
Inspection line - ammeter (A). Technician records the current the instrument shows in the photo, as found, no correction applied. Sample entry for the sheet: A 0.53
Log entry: A 4
